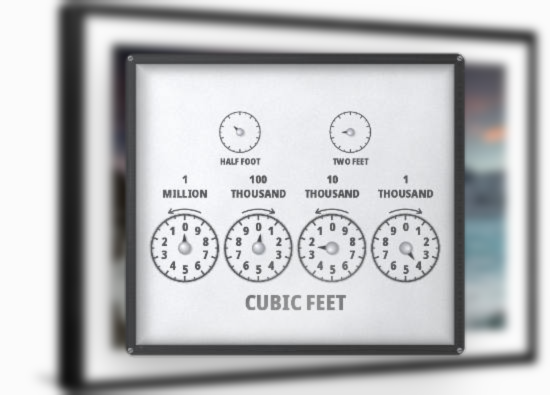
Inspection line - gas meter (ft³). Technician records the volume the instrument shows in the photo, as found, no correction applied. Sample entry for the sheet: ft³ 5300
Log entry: ft³ 2400
